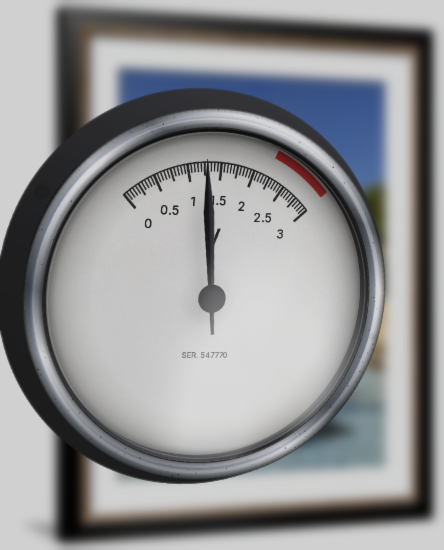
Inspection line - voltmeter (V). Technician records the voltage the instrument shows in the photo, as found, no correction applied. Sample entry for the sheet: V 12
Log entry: V 1.25
